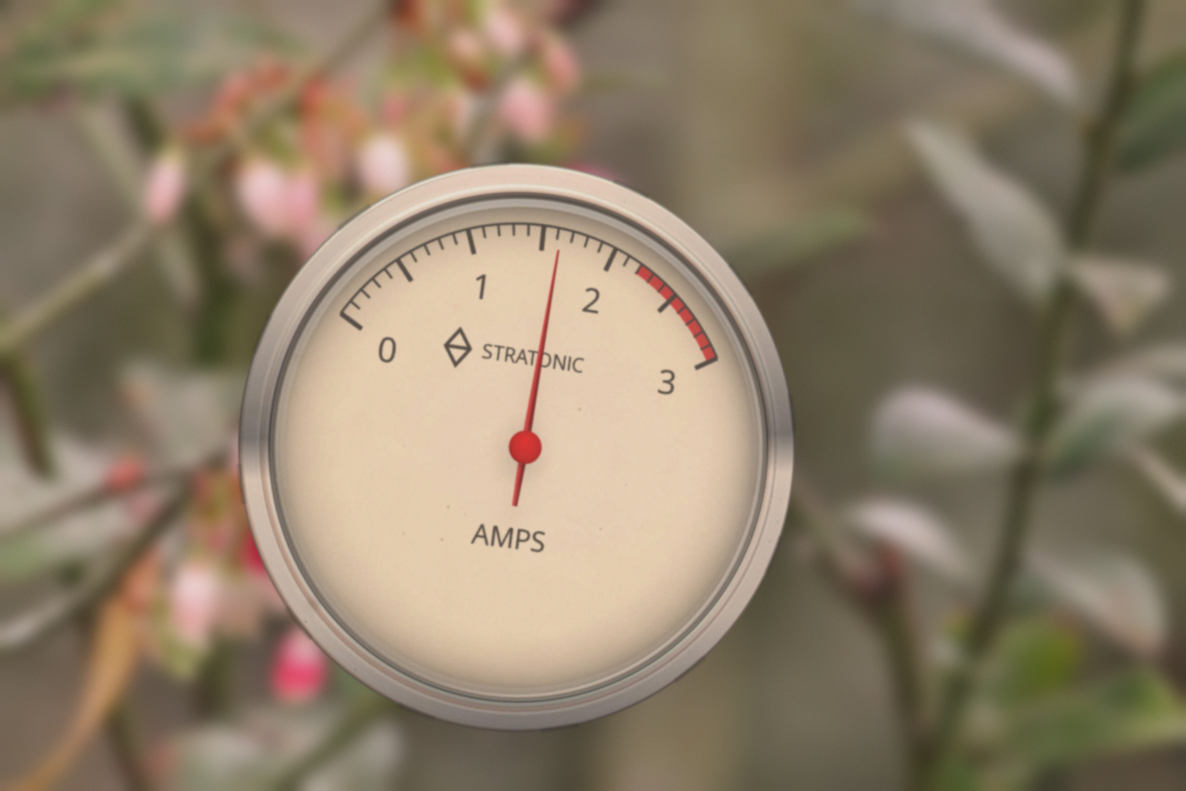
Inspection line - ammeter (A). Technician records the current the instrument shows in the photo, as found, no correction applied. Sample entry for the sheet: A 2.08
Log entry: A 1.6
